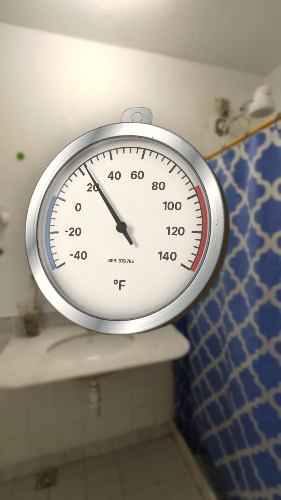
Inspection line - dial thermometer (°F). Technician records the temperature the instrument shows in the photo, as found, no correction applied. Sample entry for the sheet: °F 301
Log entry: °F 24
